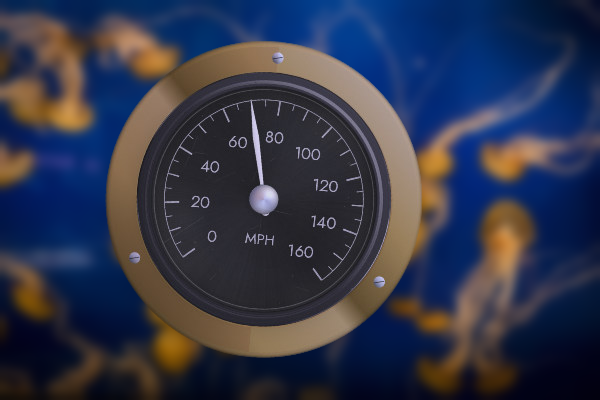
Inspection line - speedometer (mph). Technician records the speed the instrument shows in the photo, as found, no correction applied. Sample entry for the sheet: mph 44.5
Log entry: mph 70
